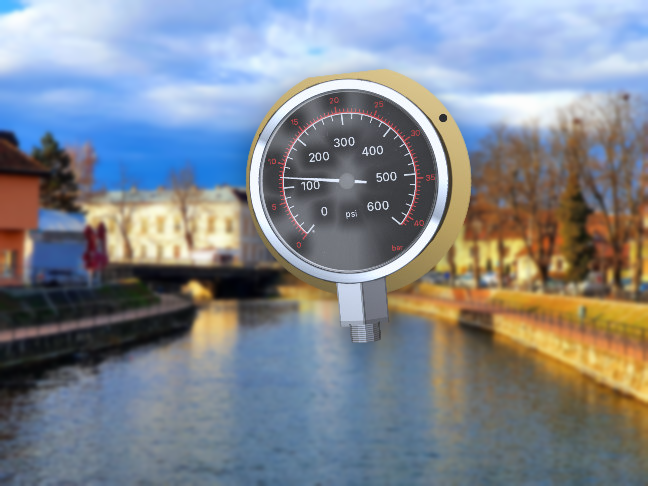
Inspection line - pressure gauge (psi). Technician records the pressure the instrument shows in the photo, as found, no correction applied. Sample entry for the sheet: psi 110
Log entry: psi 120
